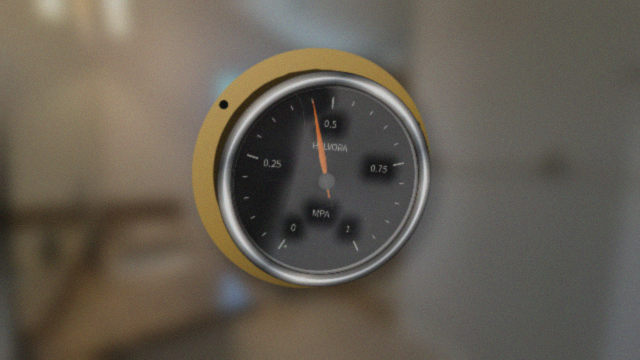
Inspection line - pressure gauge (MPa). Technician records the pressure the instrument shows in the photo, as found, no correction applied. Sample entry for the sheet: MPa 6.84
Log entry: MPa 0.45
